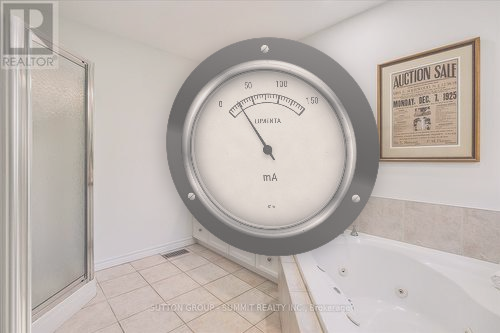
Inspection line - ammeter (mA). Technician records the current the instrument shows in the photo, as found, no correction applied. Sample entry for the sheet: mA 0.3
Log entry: mA 25
